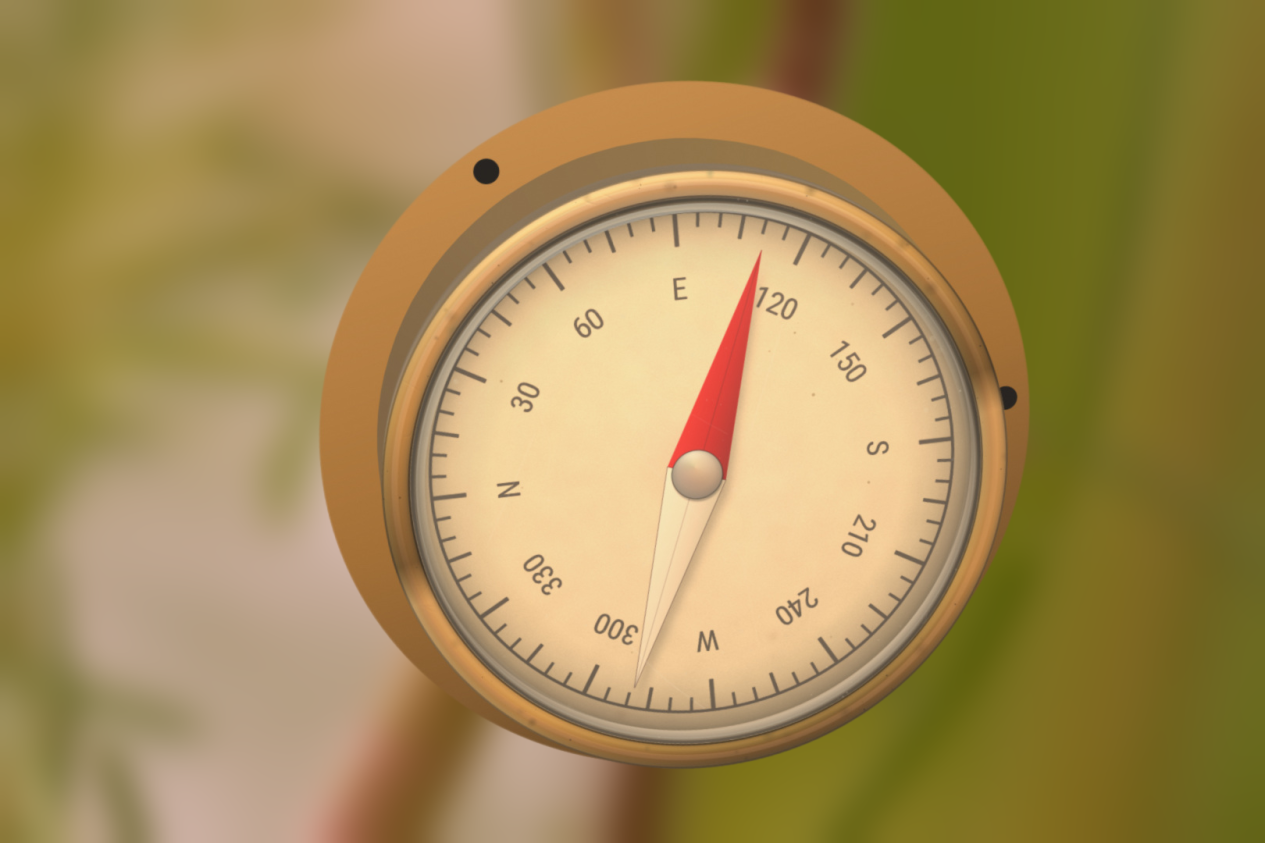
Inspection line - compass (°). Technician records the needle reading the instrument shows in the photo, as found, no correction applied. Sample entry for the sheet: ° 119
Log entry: ° 110
